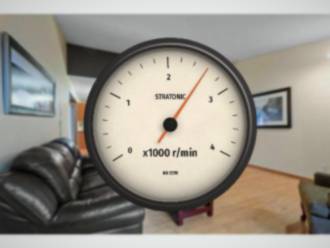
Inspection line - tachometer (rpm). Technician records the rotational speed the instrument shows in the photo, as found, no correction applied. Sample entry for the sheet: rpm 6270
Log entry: rpm 2600
